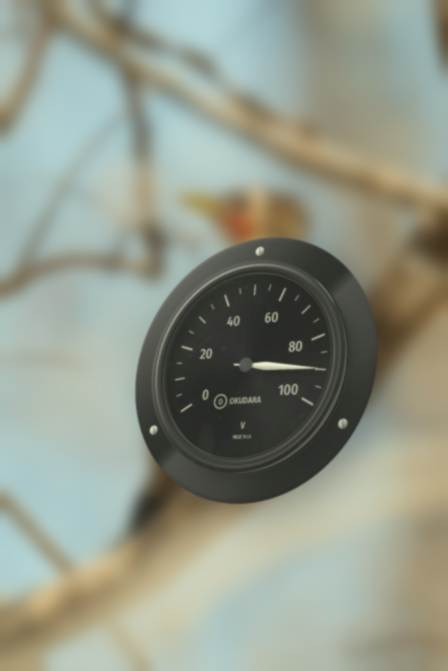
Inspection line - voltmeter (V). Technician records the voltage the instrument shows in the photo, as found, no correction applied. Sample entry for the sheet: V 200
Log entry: V 90
